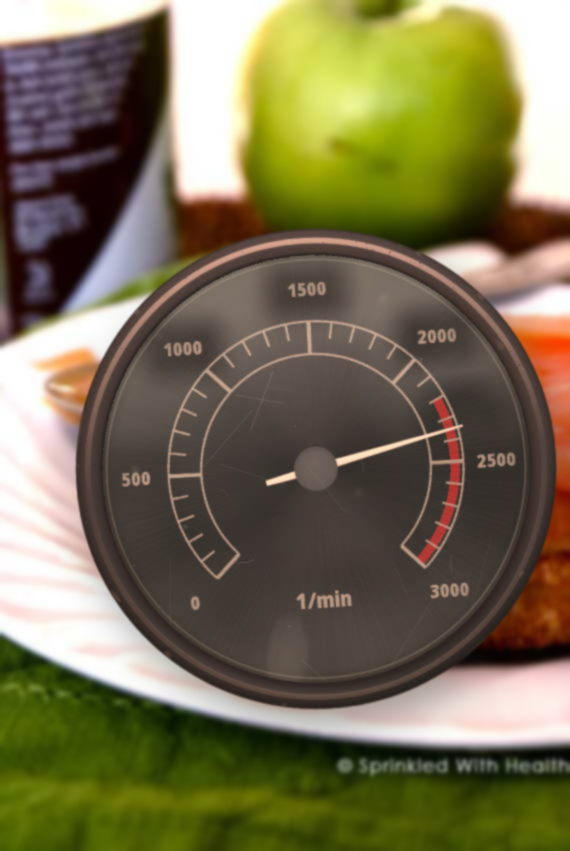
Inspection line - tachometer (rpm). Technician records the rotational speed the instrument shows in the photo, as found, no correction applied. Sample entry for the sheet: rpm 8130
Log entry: rpm 2350
